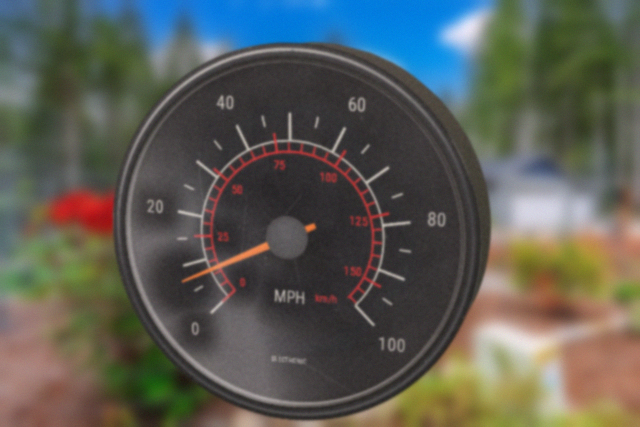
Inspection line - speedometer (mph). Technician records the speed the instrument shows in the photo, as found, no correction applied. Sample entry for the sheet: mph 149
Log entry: mph 7.5
